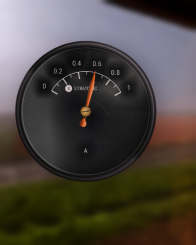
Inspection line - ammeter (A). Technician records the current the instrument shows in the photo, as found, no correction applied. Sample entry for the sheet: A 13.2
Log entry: A 0.6
